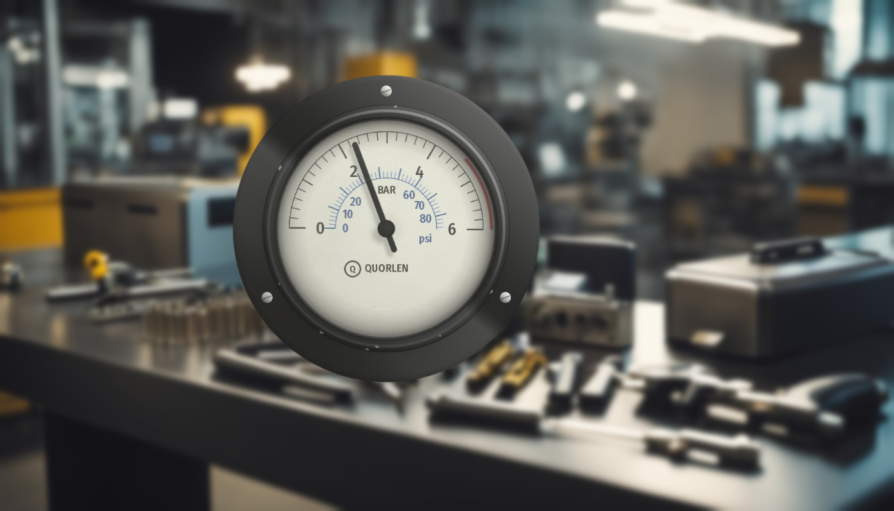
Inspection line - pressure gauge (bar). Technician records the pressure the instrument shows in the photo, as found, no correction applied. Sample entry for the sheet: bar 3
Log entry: bar 2.3
